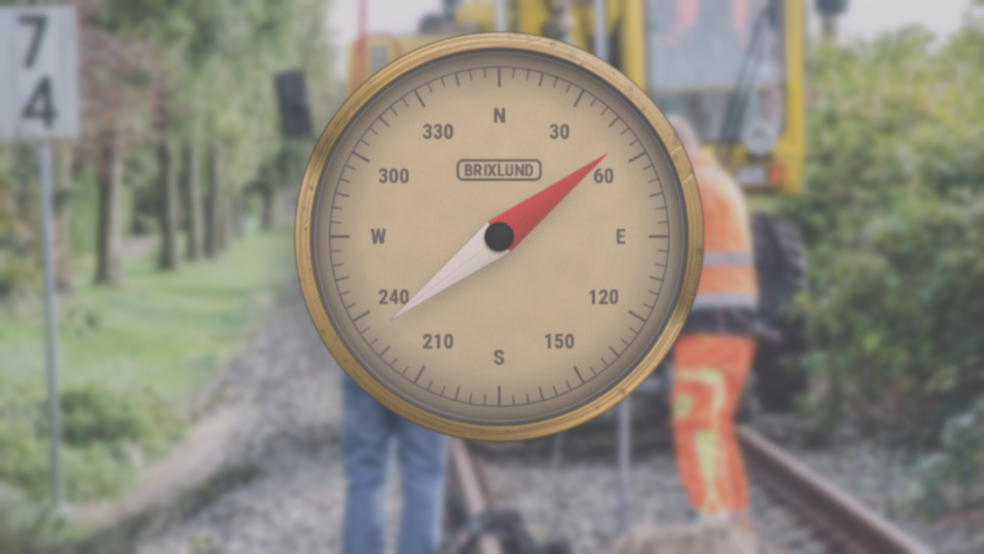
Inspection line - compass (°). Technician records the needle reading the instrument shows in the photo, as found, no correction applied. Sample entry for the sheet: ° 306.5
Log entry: ° 52.5
